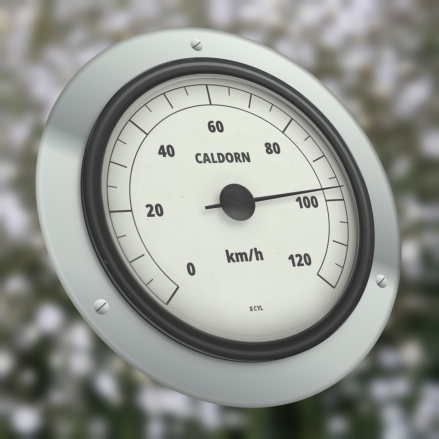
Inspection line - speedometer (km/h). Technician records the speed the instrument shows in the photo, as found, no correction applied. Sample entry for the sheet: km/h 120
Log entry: km/h 97.5
